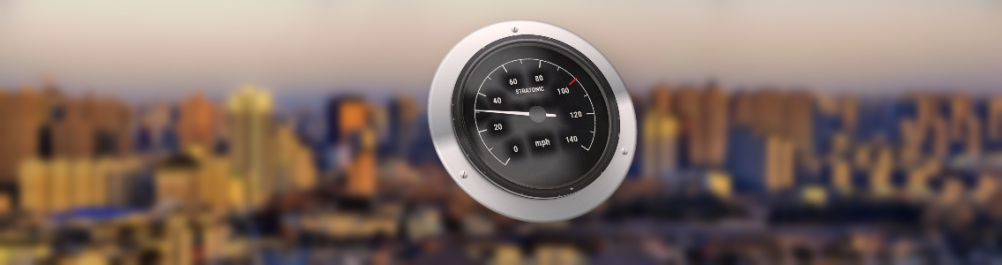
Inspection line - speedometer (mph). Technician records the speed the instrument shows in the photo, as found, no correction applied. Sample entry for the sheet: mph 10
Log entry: mph 30
